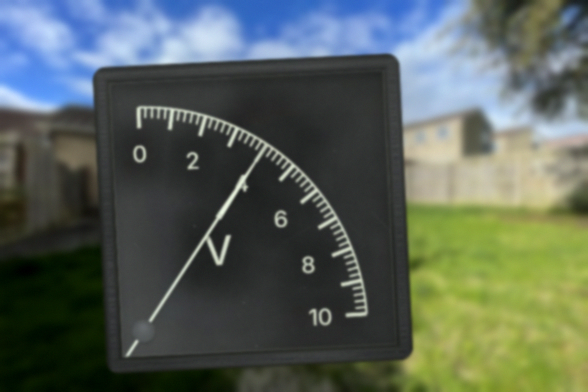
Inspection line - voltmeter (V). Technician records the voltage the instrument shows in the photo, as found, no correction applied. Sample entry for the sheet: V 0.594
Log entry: V 4
